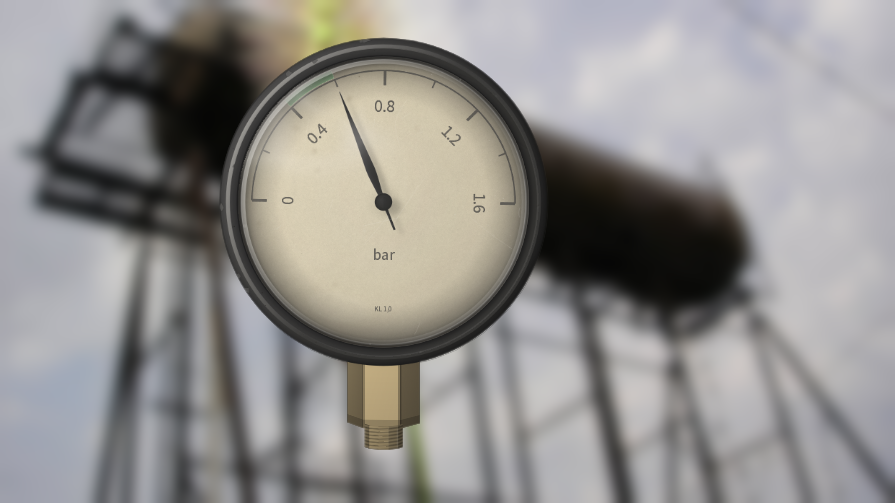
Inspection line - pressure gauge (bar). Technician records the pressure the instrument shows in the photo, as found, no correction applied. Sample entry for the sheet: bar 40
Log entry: bar 0.6
